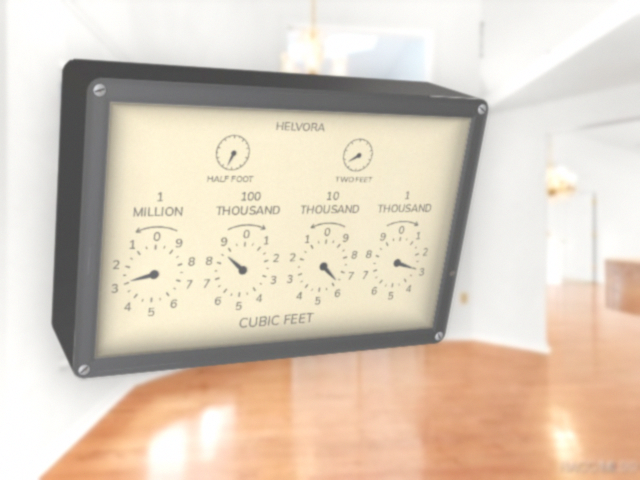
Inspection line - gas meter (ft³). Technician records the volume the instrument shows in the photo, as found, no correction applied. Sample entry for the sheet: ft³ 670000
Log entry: ft³ 286300
